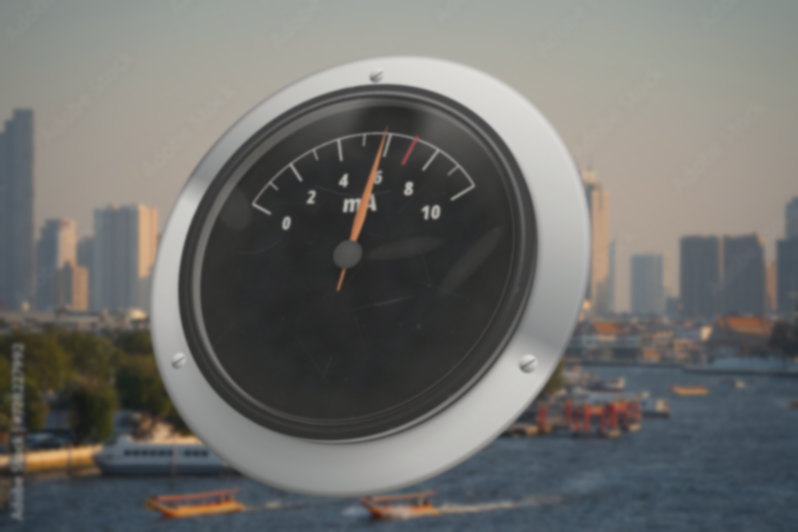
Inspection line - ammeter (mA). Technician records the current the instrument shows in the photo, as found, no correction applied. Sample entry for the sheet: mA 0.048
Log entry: mA 6
